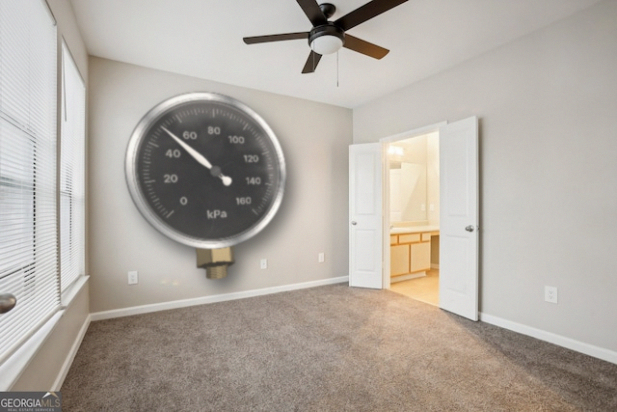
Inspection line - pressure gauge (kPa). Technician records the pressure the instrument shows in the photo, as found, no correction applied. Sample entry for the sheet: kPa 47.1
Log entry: kPa 50
